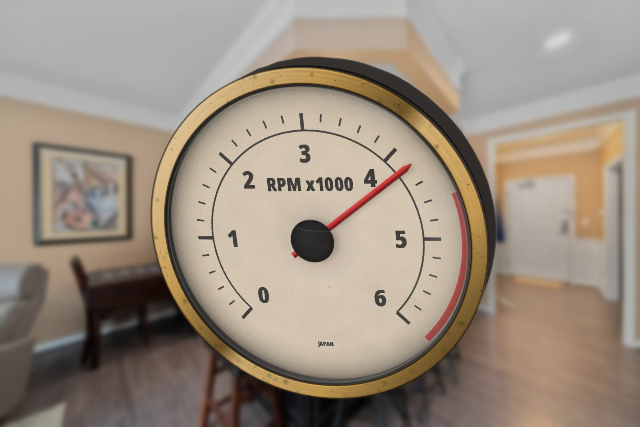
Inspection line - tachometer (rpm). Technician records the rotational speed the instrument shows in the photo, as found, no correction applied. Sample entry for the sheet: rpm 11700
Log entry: rpm 4200
